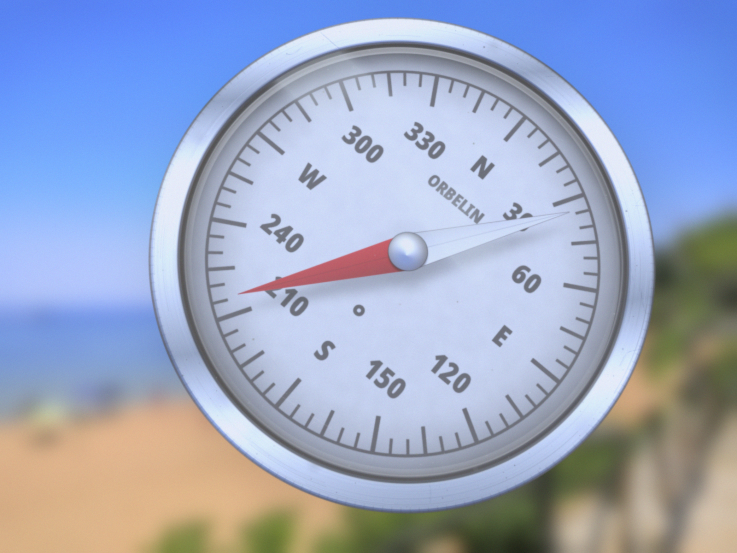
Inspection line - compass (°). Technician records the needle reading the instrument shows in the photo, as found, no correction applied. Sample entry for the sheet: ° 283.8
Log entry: ° 215
